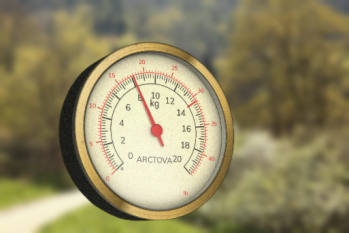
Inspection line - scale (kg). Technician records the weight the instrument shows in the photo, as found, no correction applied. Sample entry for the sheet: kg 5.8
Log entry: kg 8
